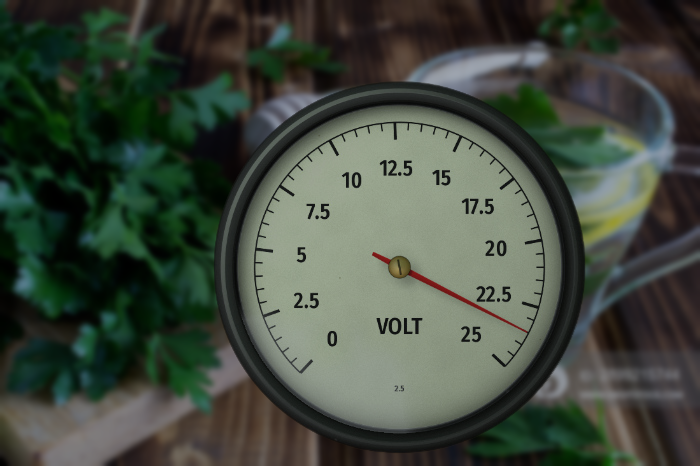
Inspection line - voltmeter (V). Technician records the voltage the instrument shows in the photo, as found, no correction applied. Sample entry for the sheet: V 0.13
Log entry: V 23.5
